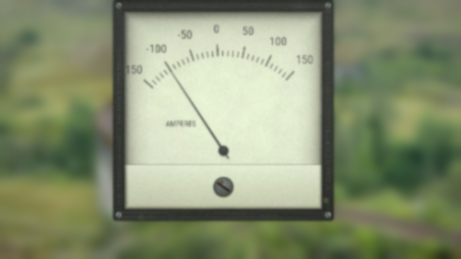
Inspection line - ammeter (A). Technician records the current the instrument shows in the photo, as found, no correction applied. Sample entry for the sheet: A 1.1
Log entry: A -100
